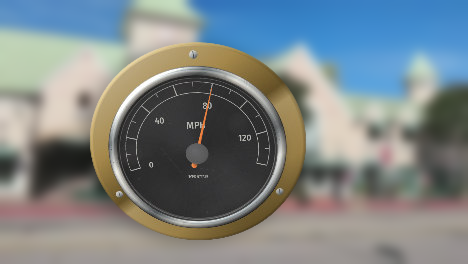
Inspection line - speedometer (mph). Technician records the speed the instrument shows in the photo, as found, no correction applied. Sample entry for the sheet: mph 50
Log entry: mph 80
